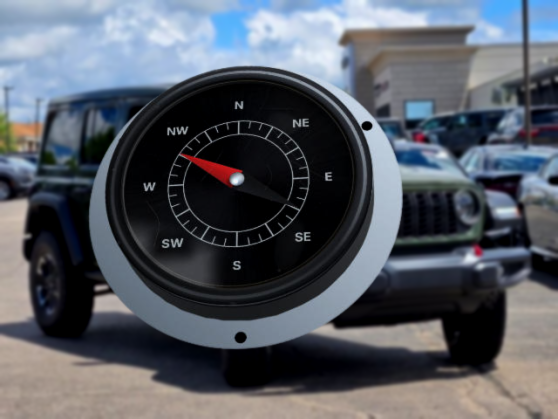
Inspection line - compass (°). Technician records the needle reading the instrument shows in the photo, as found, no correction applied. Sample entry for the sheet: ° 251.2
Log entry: ° 300
